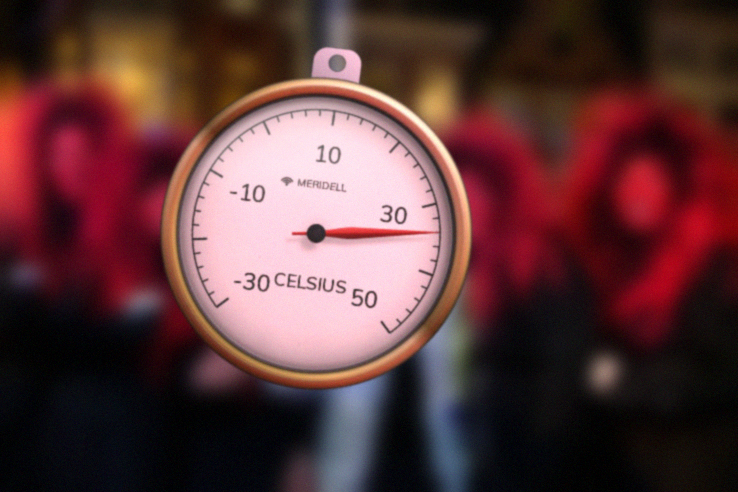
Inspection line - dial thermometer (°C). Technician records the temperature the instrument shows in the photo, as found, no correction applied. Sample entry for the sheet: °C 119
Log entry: °C 34
